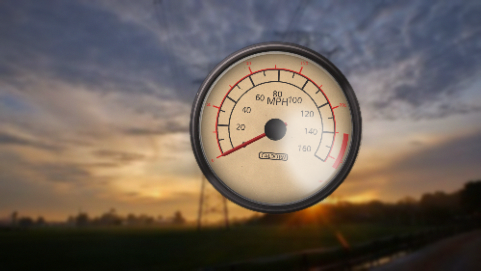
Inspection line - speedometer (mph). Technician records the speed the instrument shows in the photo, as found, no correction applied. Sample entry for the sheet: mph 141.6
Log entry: mph 0
